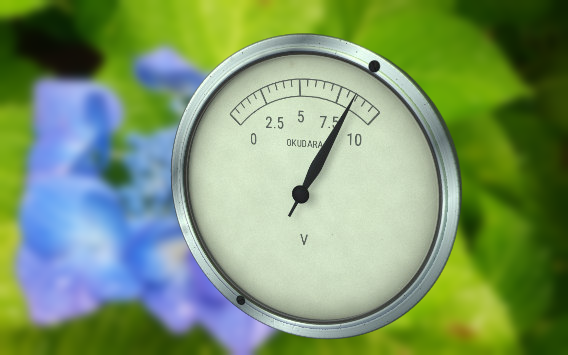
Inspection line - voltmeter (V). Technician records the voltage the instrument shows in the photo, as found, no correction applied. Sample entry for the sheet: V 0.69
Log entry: V 8.5
